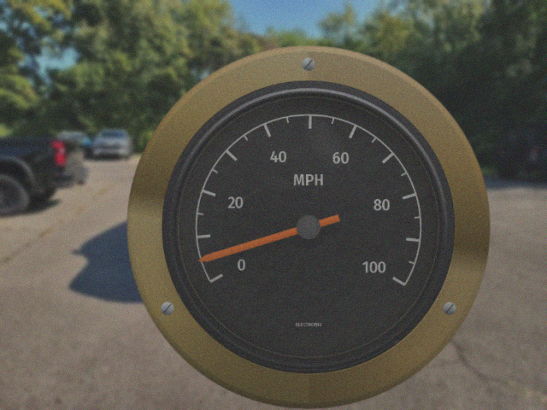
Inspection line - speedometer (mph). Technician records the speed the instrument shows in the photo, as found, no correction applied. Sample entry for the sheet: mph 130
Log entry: mph 5
